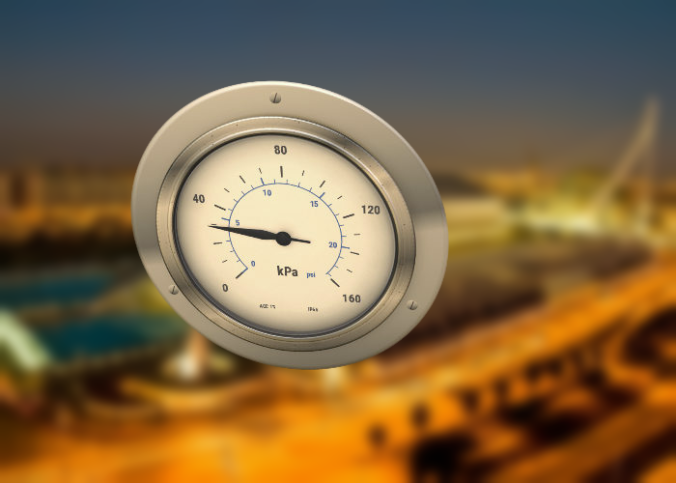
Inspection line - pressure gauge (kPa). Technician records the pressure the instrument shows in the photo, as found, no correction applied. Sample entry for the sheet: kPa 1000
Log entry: kPa 30
